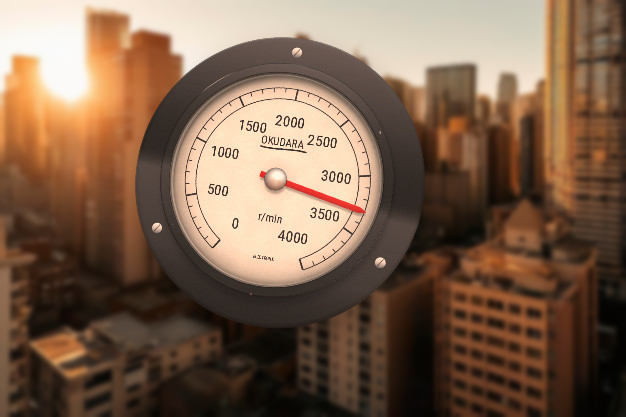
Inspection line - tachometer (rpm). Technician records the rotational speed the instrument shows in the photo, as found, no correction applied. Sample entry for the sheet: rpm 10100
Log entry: rpm 3300
